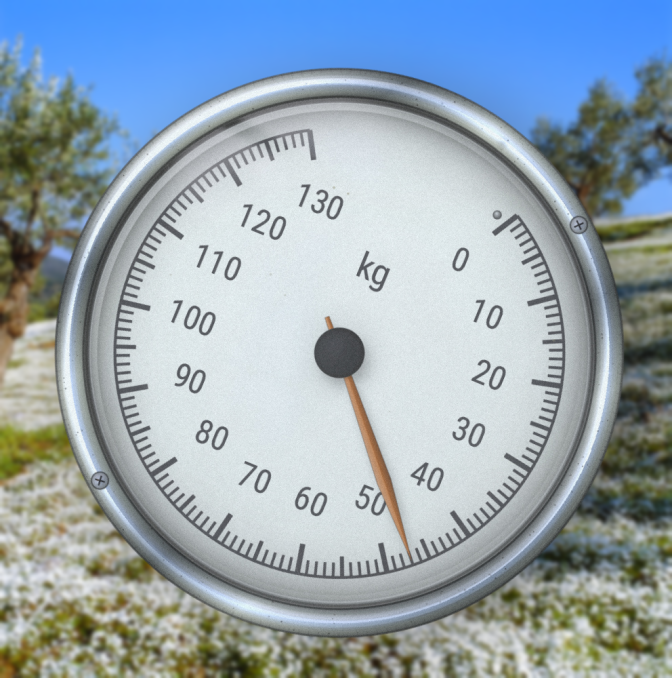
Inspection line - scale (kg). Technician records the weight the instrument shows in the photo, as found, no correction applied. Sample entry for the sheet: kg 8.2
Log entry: kg 47
